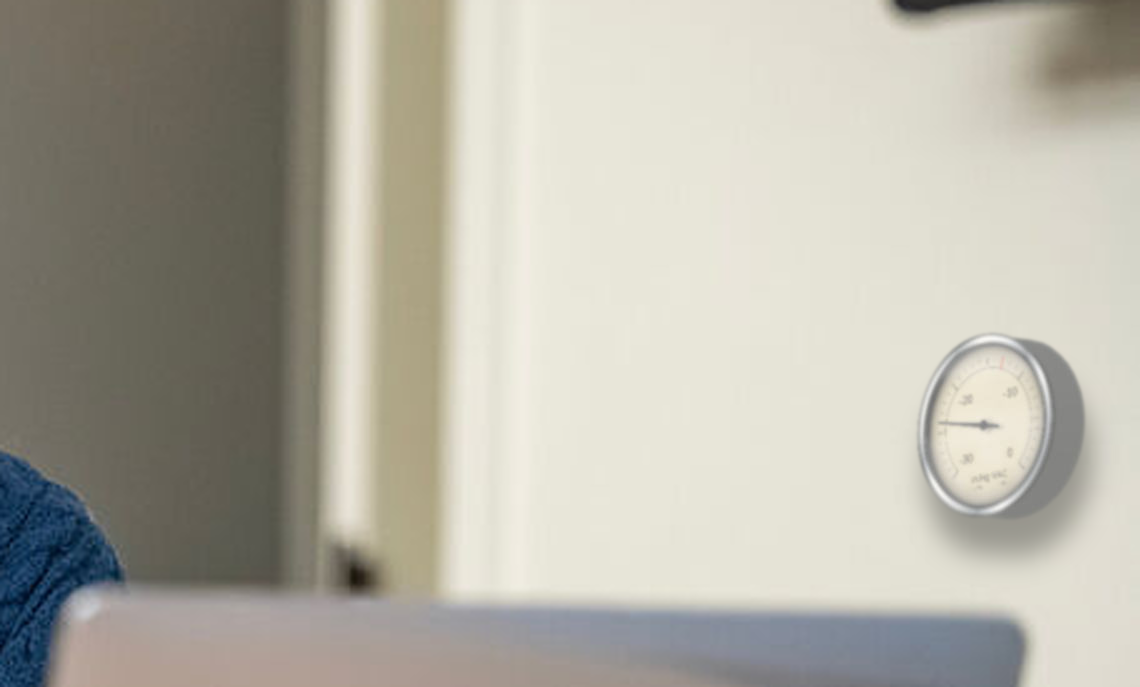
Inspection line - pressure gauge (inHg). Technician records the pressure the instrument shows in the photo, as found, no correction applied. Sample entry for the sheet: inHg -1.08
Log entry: inHg -24
